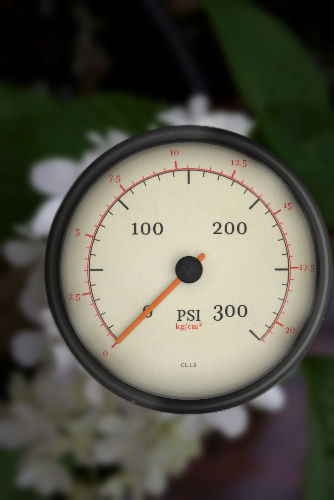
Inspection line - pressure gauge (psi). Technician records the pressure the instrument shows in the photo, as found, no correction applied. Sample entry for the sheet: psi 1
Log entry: psi 0
